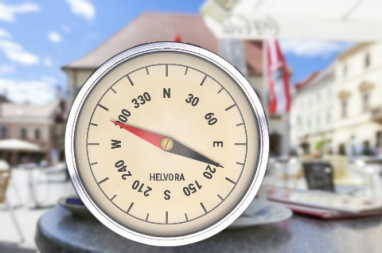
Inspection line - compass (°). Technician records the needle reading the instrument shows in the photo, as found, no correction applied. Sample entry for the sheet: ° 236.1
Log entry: ° 292.5
